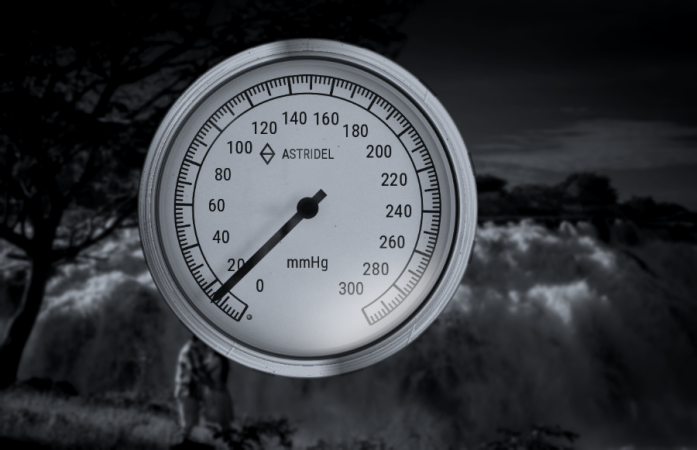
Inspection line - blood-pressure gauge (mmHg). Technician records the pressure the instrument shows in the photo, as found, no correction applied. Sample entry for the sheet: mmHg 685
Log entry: mmHg 14
